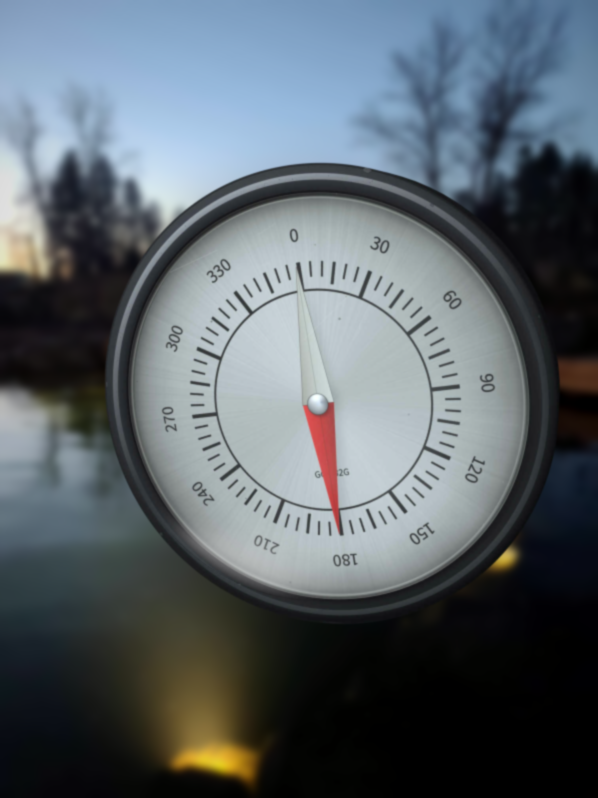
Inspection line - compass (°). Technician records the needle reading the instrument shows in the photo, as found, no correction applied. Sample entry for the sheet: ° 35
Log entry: ° 180
